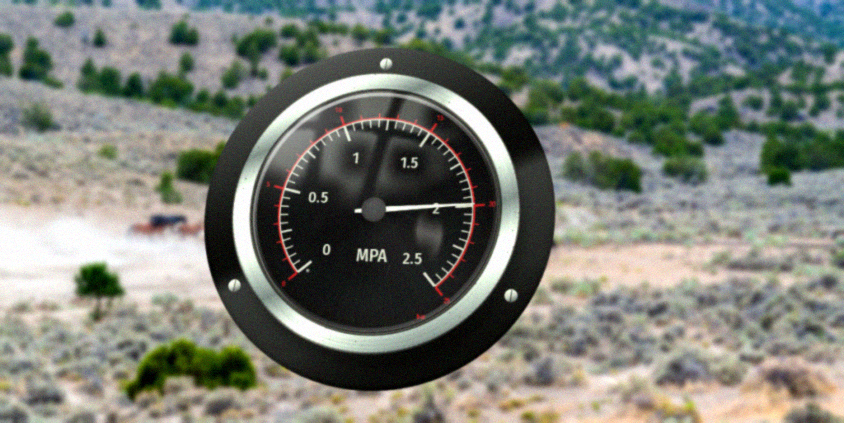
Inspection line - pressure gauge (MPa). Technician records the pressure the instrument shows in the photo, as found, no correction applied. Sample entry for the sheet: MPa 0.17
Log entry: MPa 2
